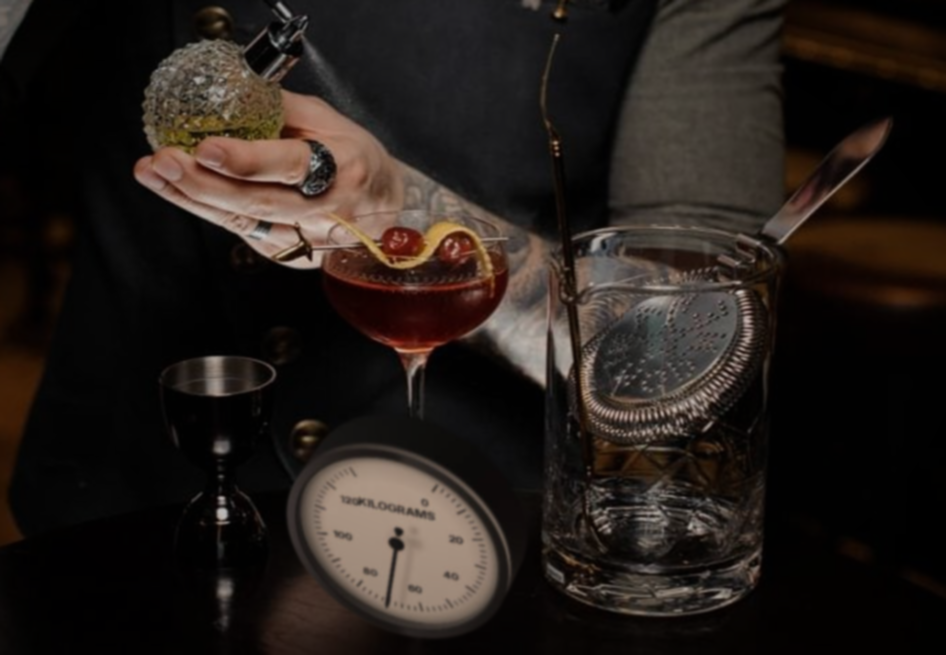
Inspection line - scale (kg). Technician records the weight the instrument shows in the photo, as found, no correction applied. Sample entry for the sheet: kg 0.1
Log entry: kg 70
